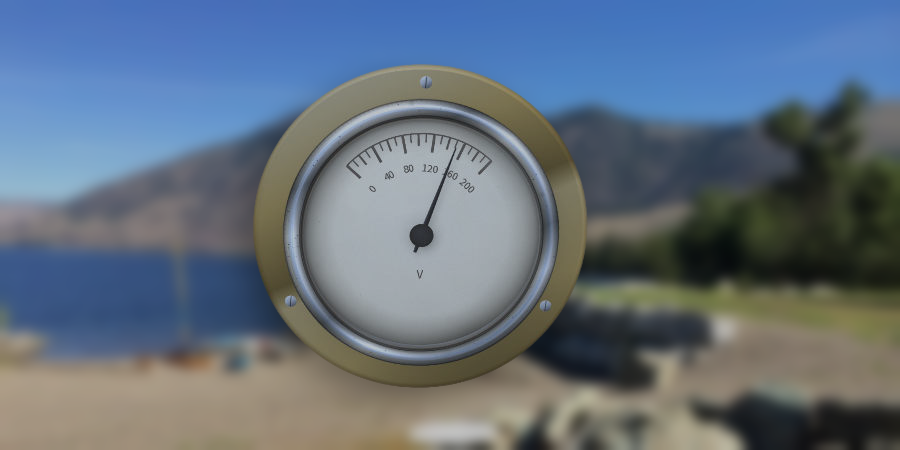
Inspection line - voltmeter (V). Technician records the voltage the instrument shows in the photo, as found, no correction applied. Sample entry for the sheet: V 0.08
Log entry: V 150
